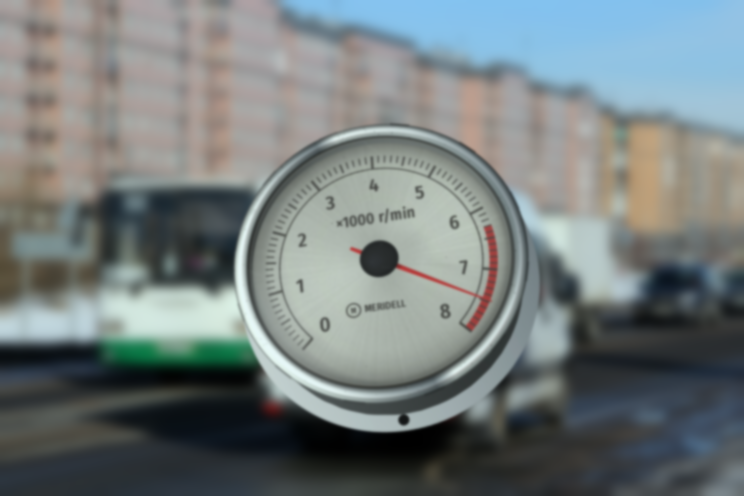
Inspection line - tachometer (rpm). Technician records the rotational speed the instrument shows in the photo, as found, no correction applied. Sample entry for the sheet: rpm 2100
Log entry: rpm 7500
